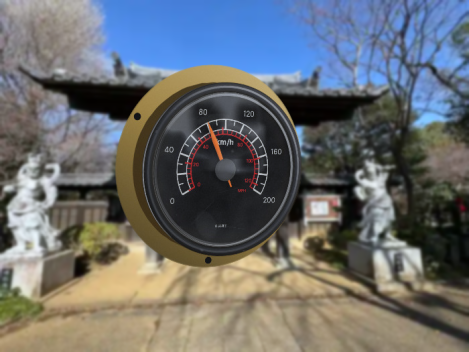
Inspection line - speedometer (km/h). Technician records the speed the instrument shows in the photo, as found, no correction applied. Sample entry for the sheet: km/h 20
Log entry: km/h 80
